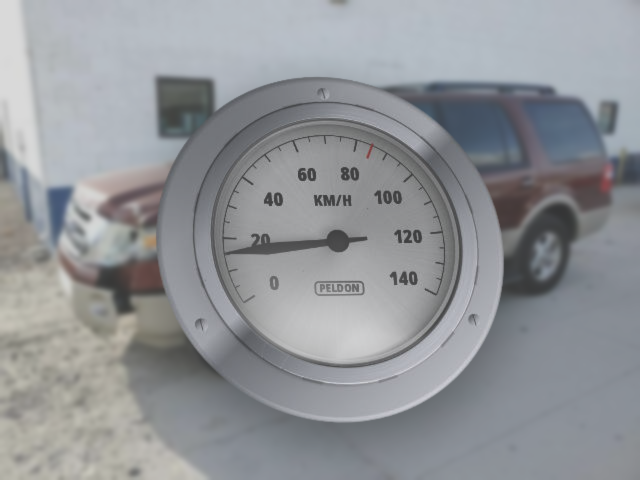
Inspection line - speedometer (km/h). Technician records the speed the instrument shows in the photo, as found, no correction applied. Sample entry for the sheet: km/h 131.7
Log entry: km/h 15
